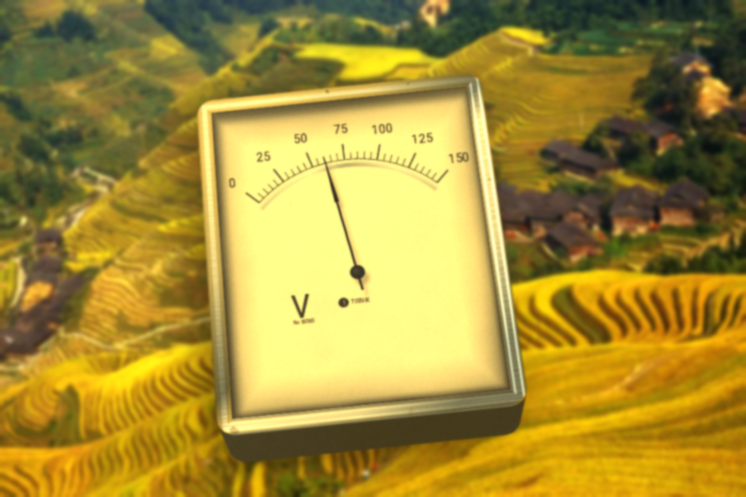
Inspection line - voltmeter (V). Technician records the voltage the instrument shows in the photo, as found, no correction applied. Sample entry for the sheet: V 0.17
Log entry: V 60
